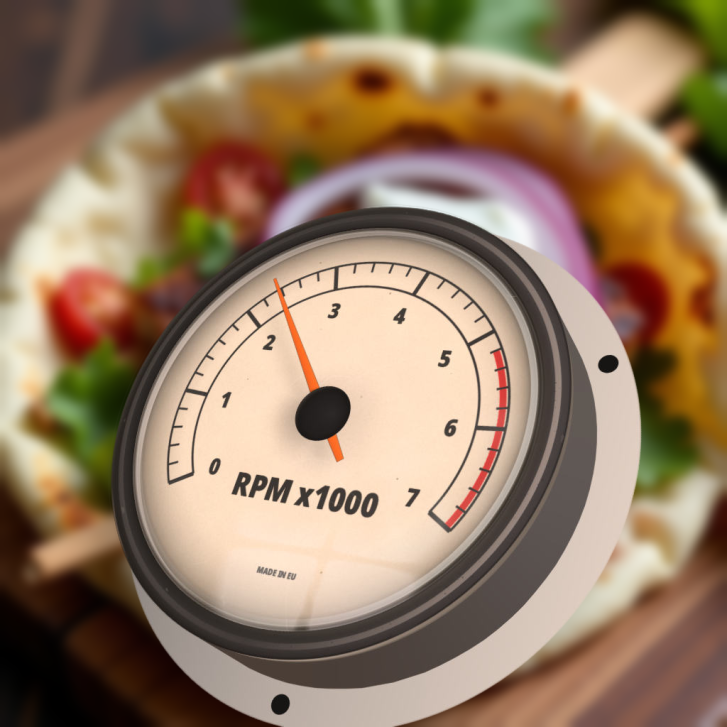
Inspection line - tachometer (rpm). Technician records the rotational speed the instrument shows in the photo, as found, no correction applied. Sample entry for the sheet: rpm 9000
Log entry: rpm 2400
